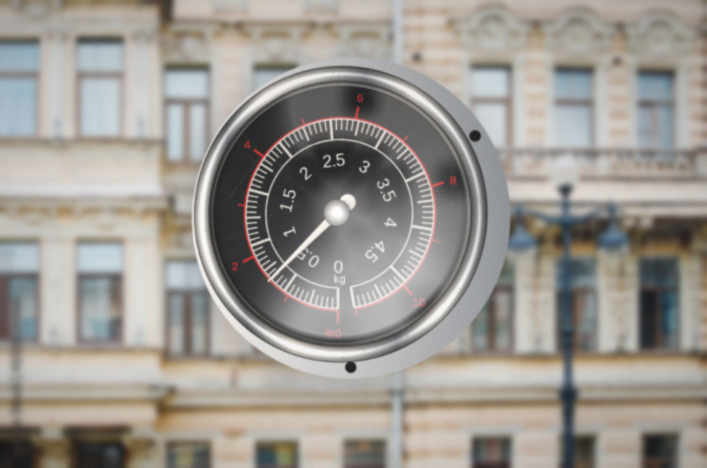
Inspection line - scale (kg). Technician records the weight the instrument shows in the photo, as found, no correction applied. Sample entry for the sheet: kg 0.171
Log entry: kg 0.65
